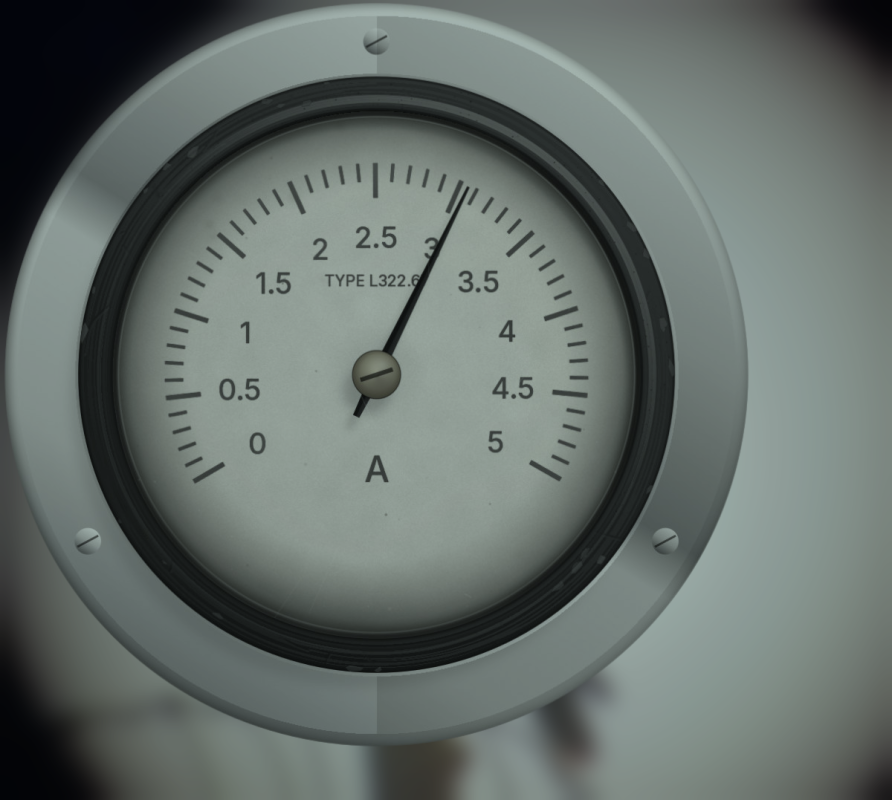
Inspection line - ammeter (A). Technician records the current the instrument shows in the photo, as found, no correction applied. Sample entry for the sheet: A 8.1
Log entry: A 3.05
